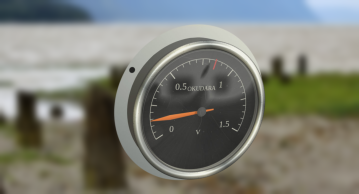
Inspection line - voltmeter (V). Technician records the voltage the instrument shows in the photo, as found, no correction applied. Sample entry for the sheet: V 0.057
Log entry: V 0.15
